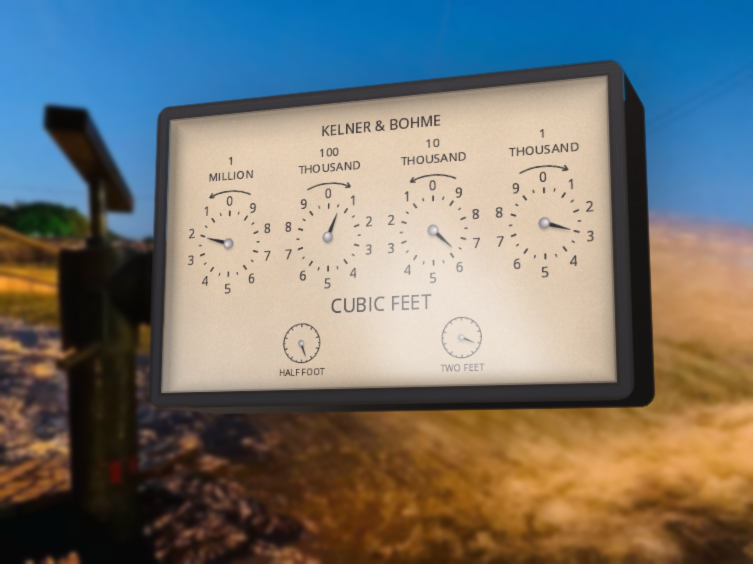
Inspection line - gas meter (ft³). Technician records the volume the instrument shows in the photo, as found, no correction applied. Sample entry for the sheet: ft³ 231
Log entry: ft³ 206300
